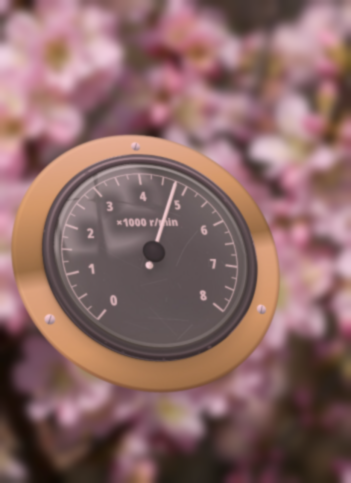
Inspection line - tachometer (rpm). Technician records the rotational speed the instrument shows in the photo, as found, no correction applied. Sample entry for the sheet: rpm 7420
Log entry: rpm 4750
